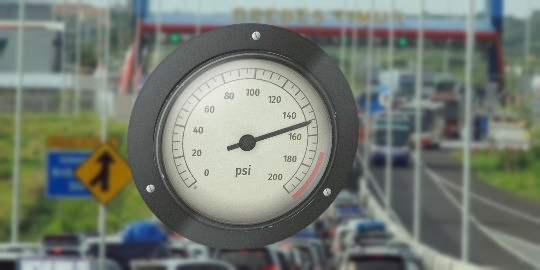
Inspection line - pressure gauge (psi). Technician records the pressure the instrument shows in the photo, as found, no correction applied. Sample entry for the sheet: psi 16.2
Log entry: psi 150
